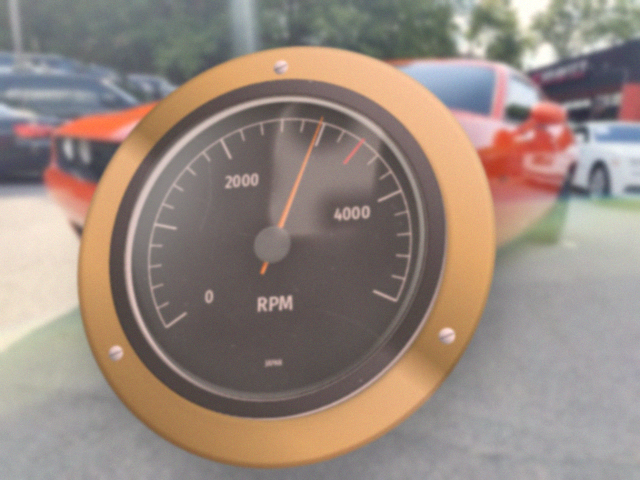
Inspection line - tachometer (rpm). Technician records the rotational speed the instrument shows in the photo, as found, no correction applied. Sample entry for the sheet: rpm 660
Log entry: rpm 3000
